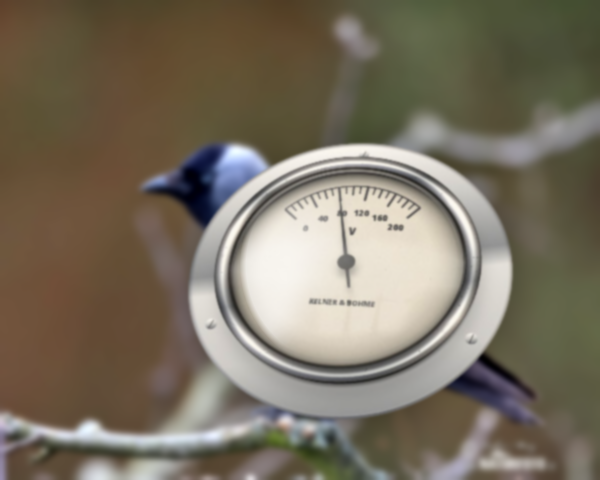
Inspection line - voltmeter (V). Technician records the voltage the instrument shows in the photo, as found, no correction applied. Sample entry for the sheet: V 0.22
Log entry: V 80
